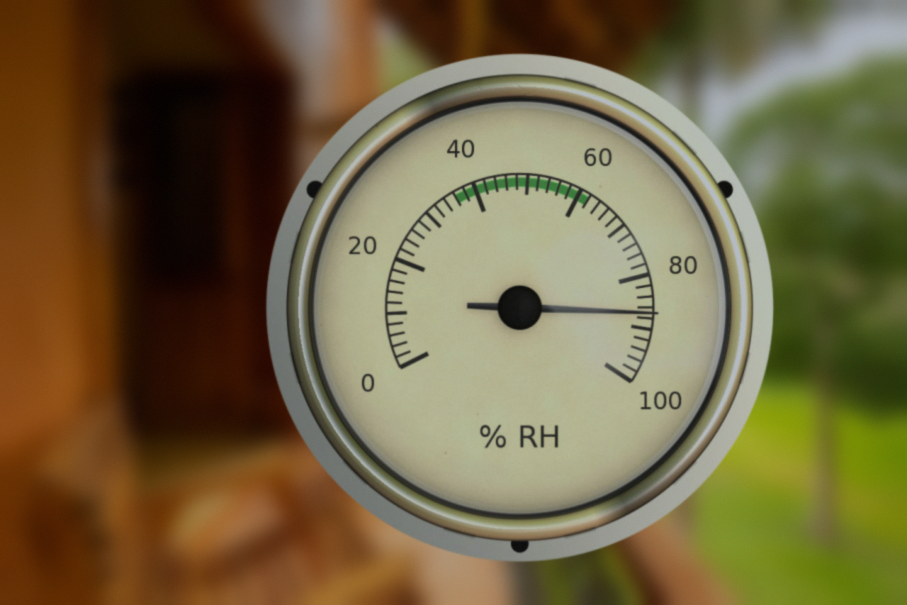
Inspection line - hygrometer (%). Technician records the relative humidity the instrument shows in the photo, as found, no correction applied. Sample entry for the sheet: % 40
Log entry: % 87
